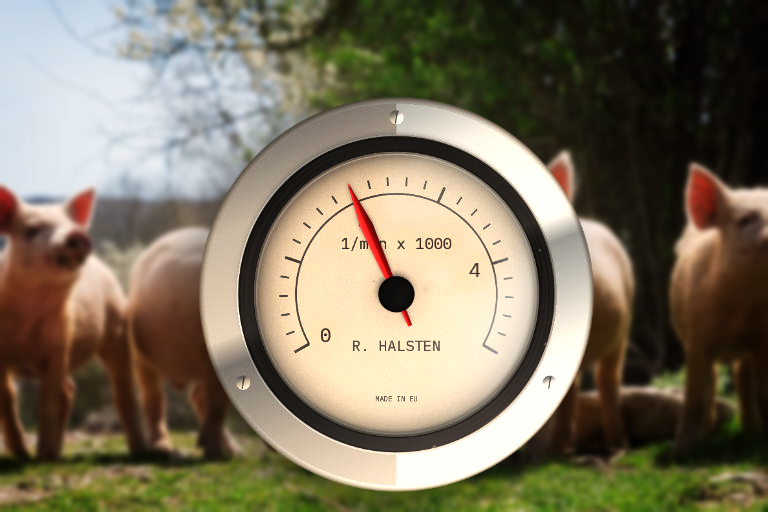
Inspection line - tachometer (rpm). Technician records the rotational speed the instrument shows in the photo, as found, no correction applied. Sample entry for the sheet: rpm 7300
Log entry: rpm 2000
